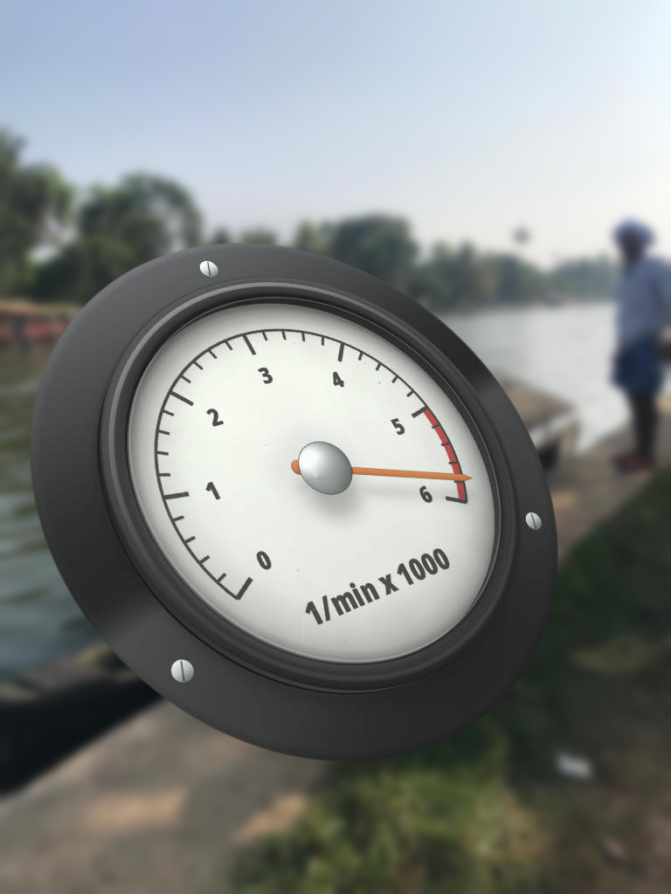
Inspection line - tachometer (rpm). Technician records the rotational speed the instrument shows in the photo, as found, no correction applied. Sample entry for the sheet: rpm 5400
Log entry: rpm 5800
